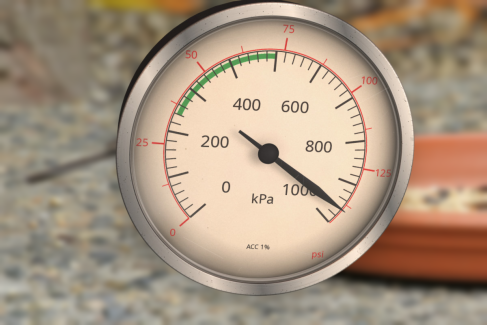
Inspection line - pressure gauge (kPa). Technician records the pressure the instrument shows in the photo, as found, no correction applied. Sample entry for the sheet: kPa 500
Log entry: kPa 960
